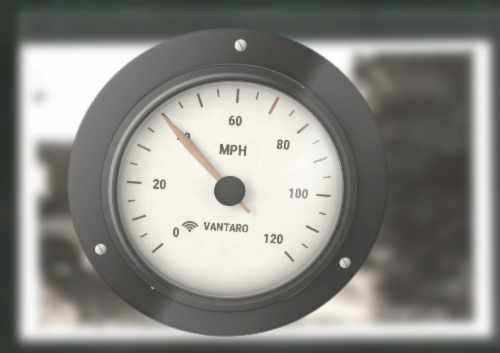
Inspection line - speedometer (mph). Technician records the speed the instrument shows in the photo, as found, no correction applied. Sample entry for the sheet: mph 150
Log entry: mph 40
